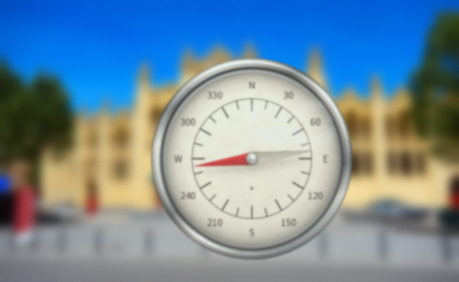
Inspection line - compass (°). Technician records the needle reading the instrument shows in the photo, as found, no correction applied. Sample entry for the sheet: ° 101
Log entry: ° 262.5
